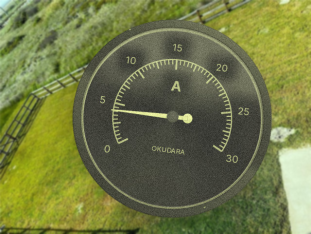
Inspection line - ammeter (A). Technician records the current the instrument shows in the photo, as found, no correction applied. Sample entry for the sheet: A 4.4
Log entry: A 4
